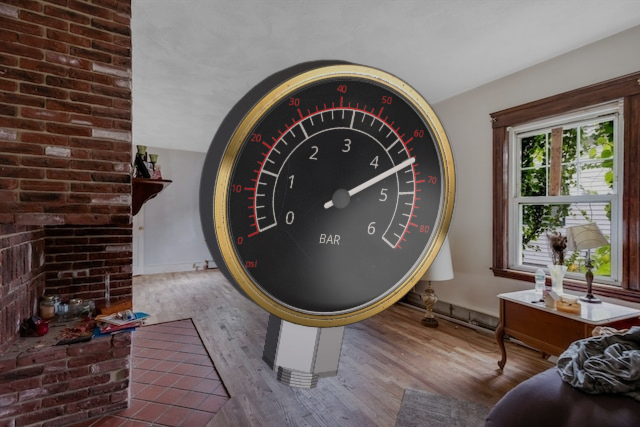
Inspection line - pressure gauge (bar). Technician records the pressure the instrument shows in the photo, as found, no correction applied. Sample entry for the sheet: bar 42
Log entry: bar 4.4
